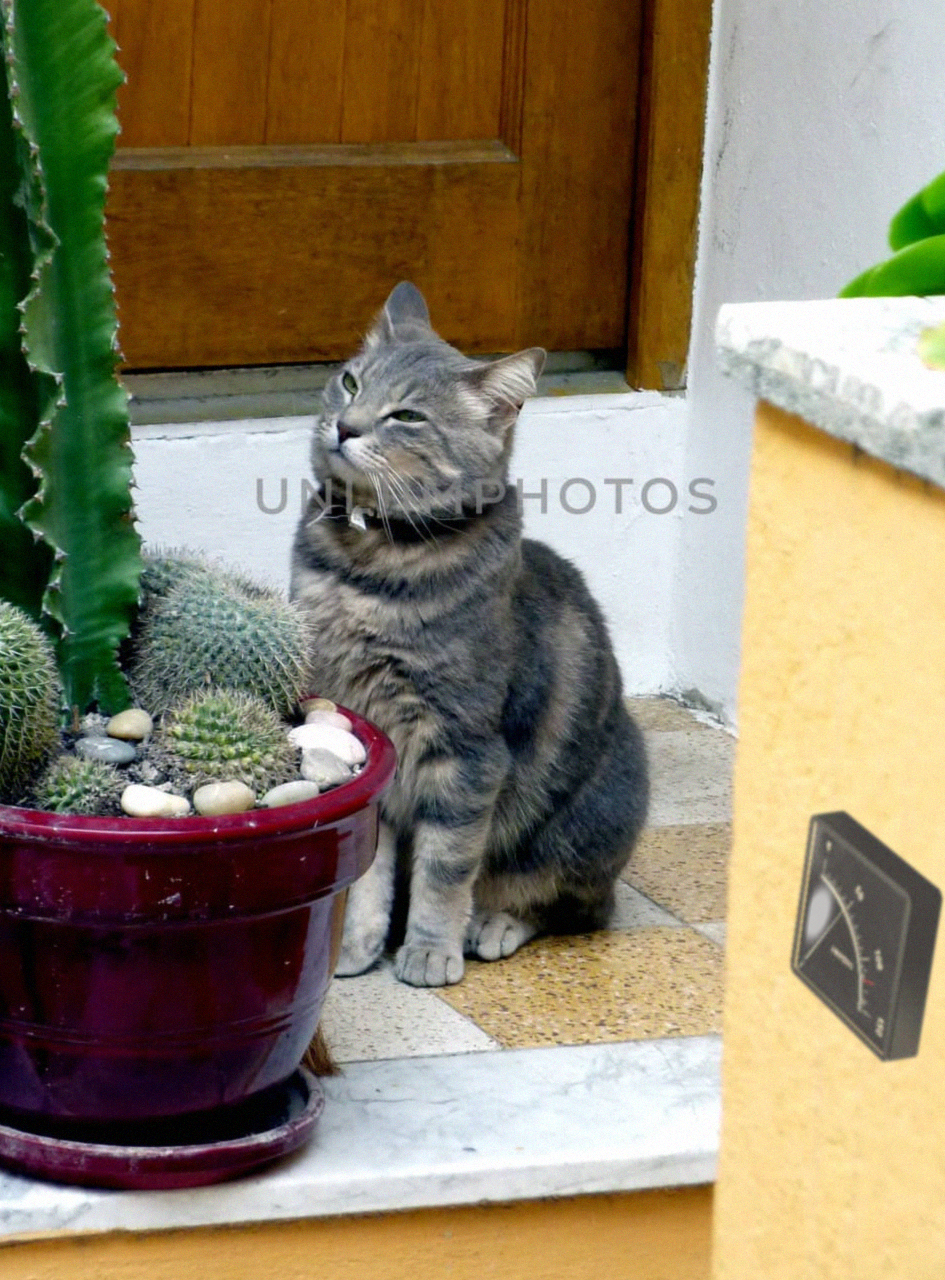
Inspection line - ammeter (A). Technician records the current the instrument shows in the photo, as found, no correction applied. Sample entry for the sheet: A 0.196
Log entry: A 50
